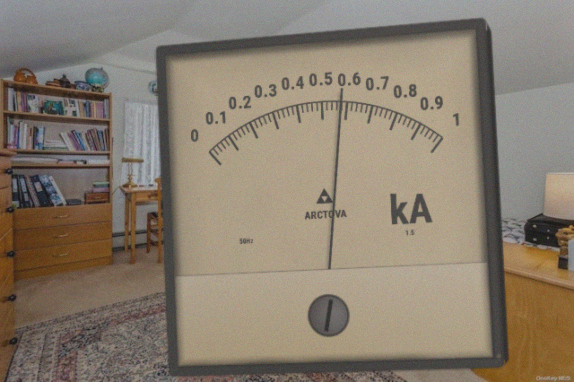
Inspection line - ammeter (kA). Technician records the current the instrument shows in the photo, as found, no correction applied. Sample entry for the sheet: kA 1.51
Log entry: kA 0.58
